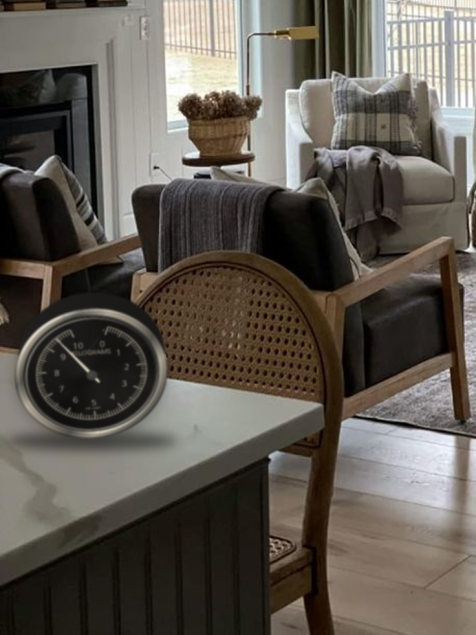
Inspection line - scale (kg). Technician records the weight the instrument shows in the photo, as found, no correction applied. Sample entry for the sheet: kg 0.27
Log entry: kg 9.5
